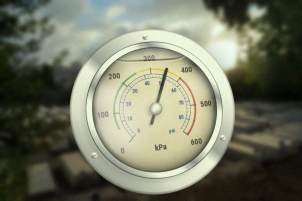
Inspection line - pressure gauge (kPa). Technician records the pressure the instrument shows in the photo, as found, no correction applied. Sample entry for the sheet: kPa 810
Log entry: kPa 350
